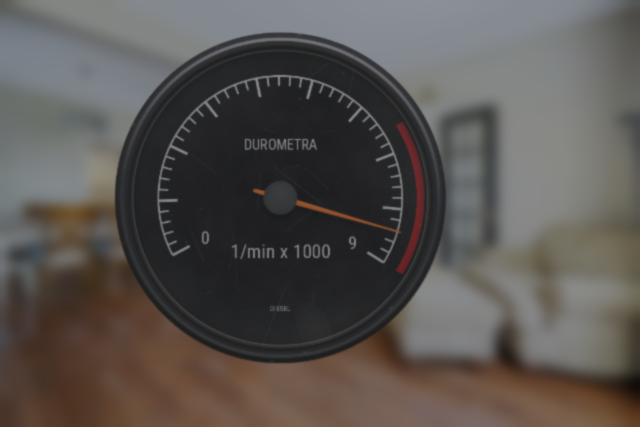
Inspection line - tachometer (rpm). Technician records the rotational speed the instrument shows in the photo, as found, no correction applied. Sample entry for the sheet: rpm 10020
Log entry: rpm 8400
